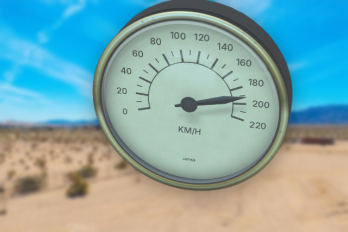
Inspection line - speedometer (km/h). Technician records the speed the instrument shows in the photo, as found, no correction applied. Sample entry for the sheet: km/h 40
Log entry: km/h 190
